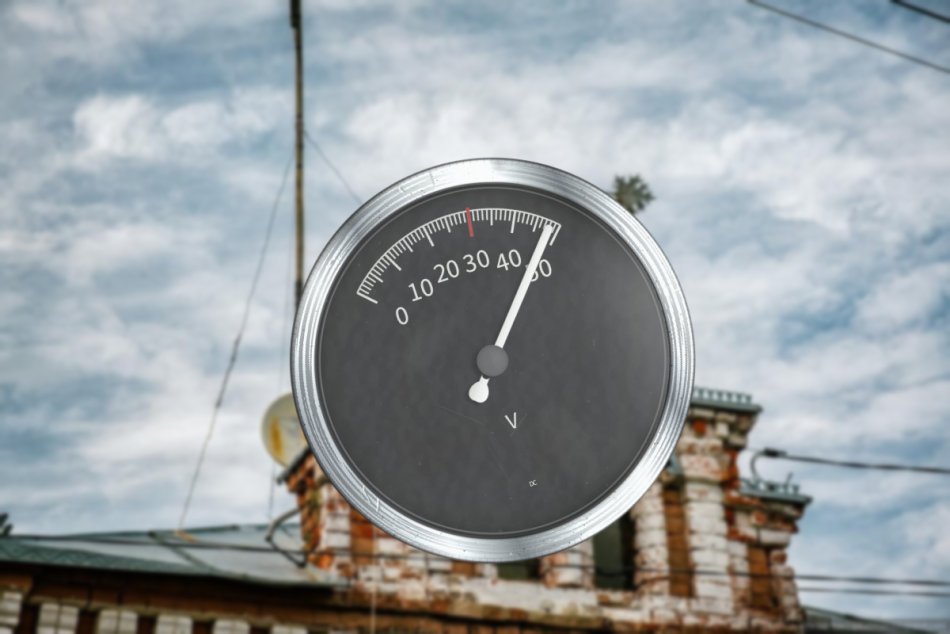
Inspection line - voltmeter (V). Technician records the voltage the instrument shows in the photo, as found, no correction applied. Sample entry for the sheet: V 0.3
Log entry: V 48
